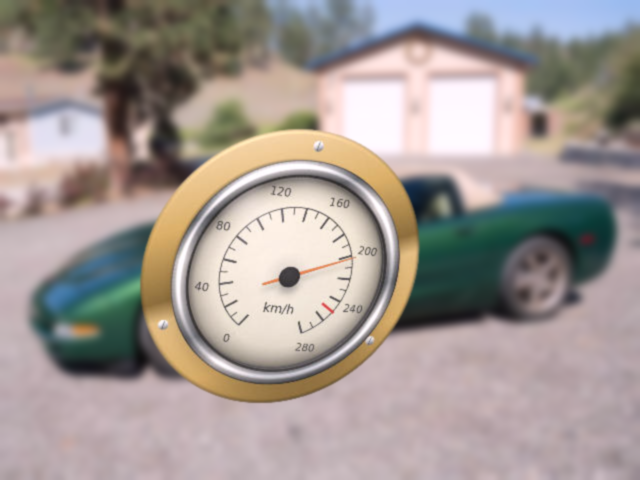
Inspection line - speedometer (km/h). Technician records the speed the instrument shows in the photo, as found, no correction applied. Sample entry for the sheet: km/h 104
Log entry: km/h 200
